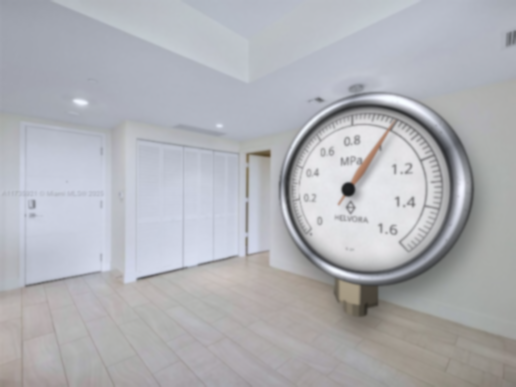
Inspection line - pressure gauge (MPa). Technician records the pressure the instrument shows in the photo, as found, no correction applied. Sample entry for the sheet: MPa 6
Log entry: MPa 1
